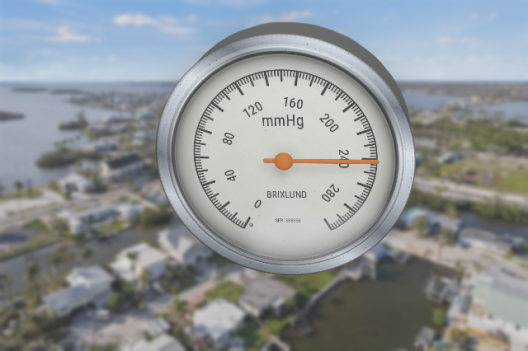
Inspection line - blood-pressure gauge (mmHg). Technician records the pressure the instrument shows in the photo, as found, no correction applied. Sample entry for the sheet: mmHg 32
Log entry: mmHg 240
